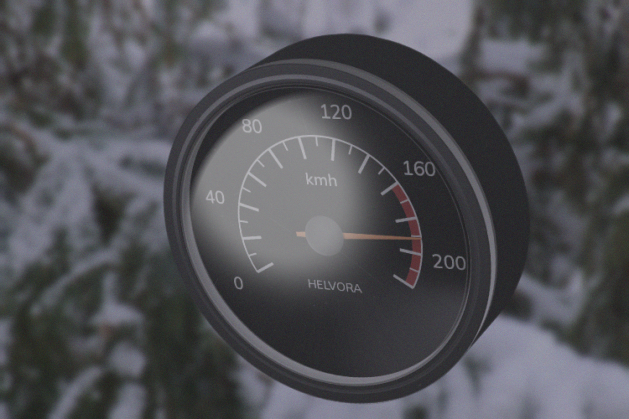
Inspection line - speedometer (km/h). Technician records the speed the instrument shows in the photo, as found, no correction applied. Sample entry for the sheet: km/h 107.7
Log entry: km/h 190
